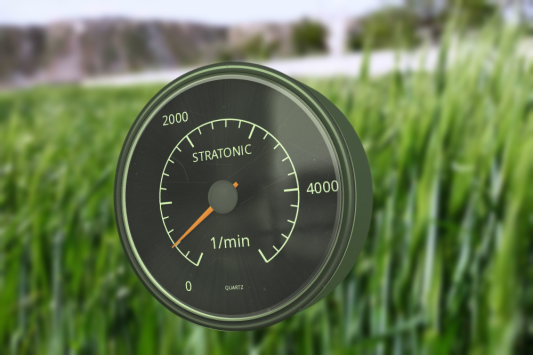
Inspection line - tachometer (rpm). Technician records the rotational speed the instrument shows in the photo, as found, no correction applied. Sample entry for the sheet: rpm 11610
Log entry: rpm 400
